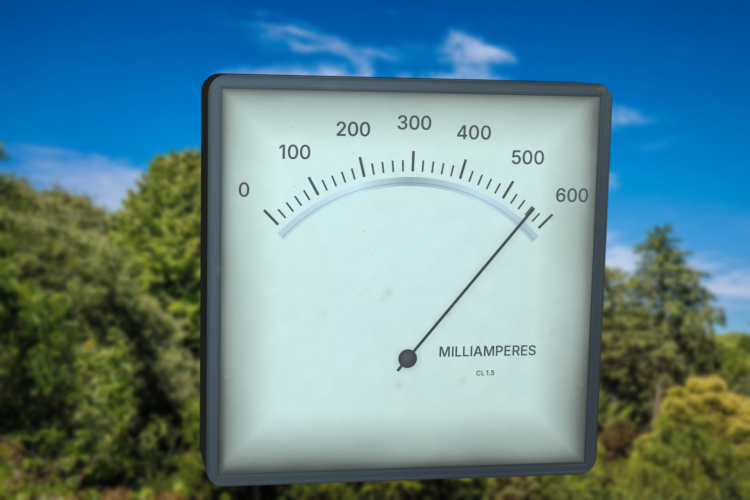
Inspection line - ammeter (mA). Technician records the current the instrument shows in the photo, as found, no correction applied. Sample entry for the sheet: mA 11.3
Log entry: mA 560
